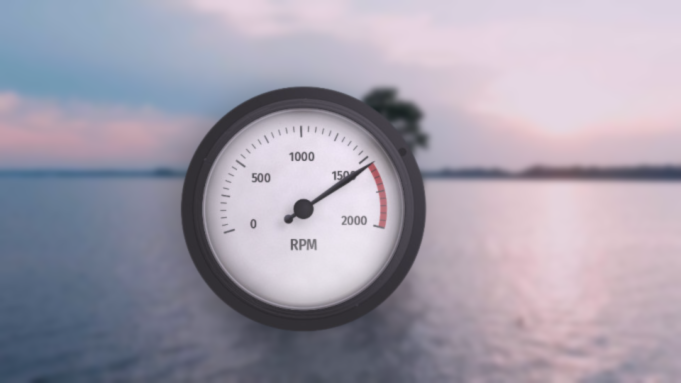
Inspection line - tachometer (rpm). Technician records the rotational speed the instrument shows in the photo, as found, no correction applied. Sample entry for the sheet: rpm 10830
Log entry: rpm 1550
